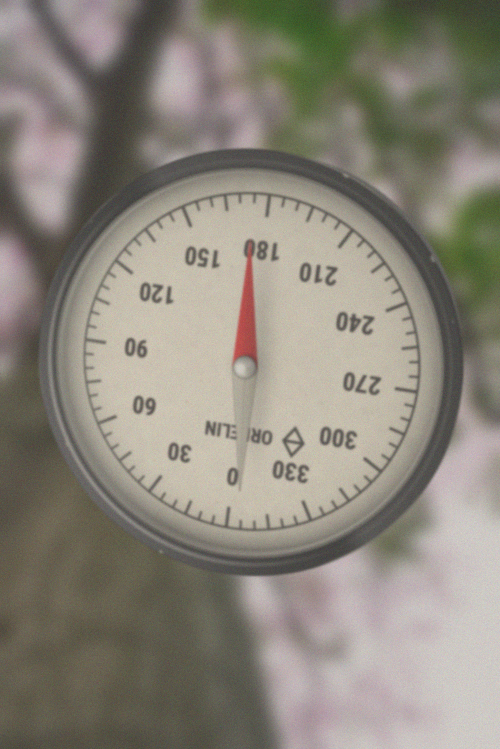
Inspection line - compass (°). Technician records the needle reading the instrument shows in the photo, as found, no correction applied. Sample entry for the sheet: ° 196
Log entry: ° 175
